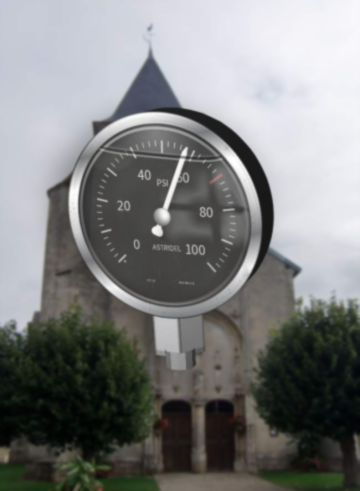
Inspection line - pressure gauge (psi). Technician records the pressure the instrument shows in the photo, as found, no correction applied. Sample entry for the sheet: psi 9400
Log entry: psi 58
